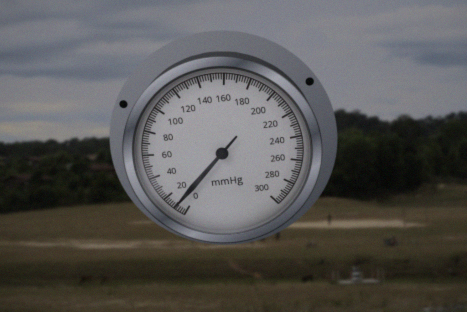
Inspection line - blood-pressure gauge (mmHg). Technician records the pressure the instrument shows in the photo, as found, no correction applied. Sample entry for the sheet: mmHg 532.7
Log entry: mmHg 10
